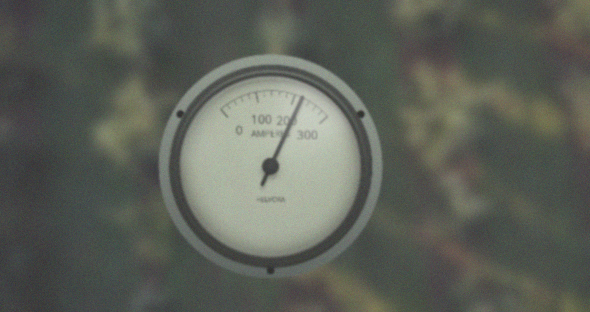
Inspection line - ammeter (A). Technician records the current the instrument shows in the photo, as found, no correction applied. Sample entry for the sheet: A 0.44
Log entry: A 220
